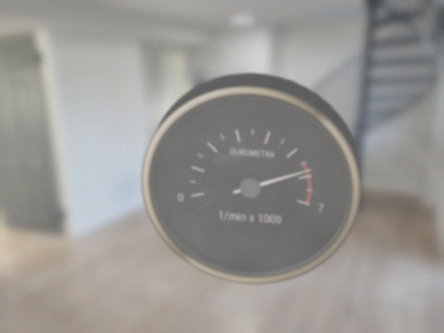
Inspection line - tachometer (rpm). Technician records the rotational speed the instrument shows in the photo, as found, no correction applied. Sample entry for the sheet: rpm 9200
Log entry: rpm 5750
